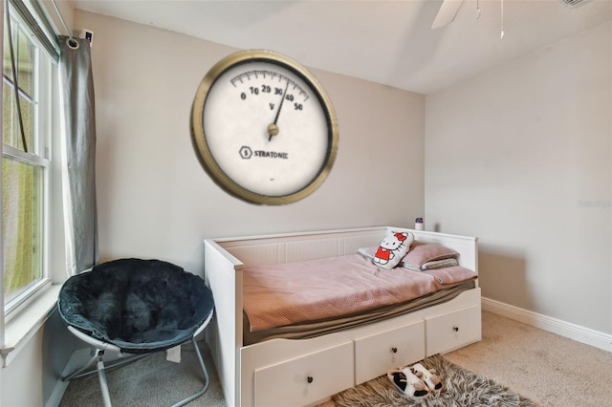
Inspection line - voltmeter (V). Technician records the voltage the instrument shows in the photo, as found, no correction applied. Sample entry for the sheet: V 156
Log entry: V 35
